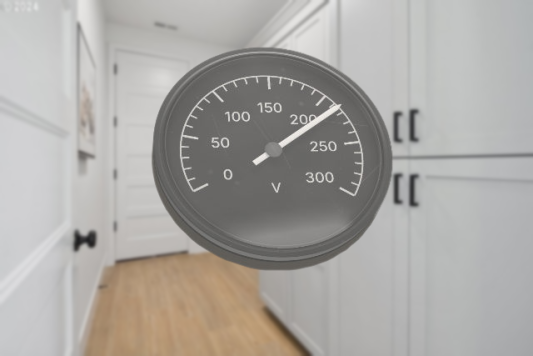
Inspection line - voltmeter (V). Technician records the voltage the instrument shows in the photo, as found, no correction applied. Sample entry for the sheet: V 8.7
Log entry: V 215
